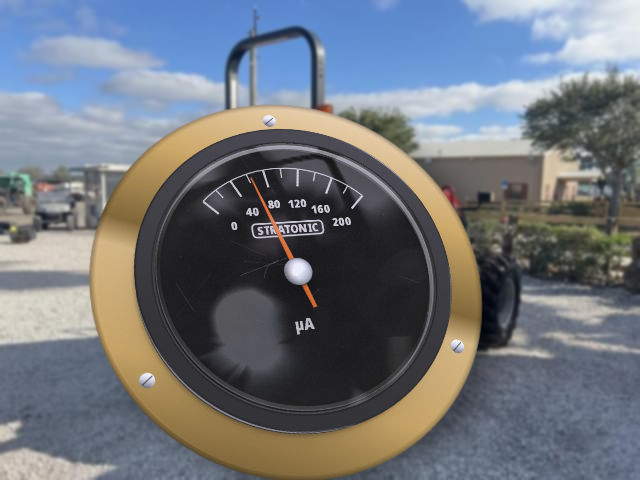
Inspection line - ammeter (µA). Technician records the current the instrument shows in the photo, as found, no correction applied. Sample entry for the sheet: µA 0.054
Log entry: µA 60
